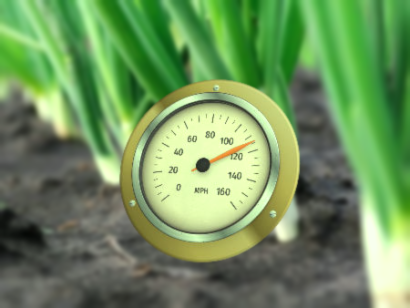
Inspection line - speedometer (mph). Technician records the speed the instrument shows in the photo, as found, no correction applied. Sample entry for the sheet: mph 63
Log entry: mph 115
